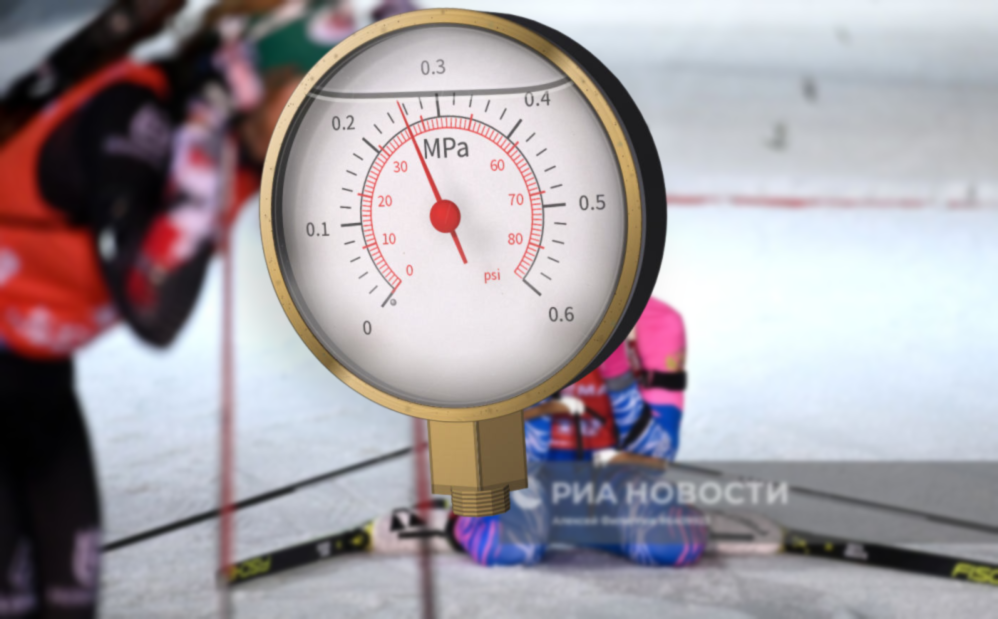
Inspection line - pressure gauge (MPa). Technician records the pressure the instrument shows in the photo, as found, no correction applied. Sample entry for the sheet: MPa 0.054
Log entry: MPa 0.26
